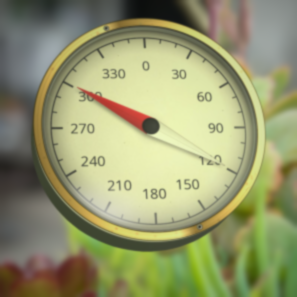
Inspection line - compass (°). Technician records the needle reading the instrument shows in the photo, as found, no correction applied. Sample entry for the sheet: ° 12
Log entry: ° 300
